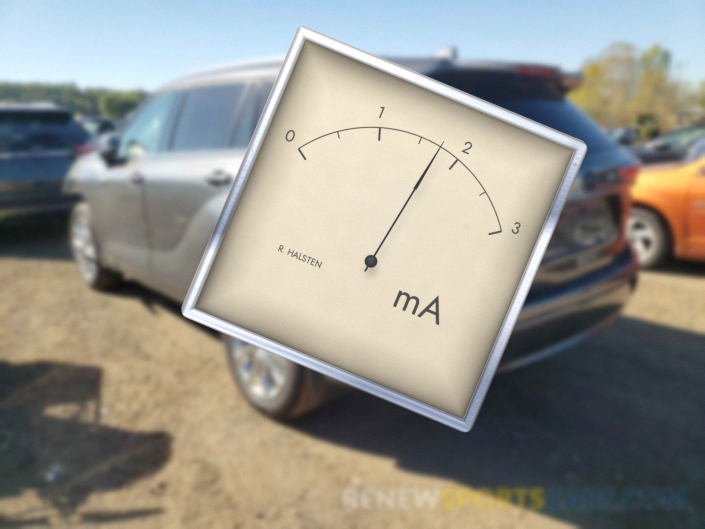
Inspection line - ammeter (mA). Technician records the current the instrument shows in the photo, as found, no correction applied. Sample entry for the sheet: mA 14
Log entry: mA 1.75
